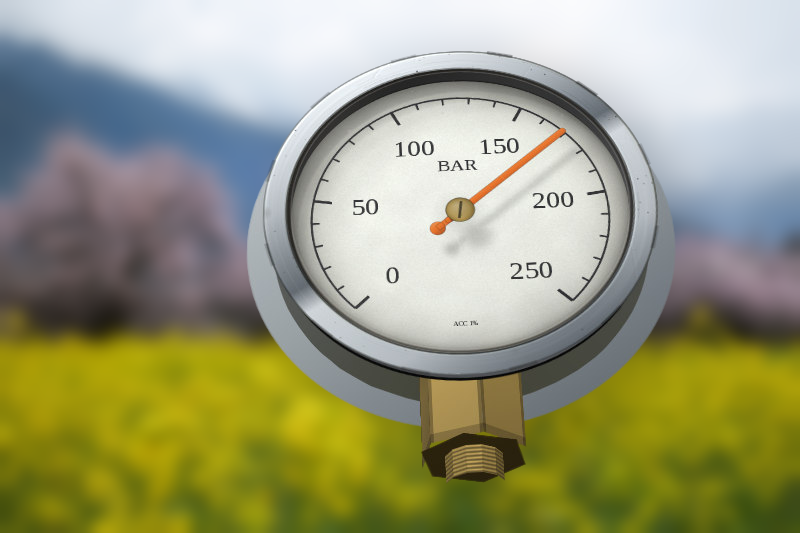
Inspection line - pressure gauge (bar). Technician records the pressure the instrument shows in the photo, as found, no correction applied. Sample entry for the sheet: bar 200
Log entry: bar 170
